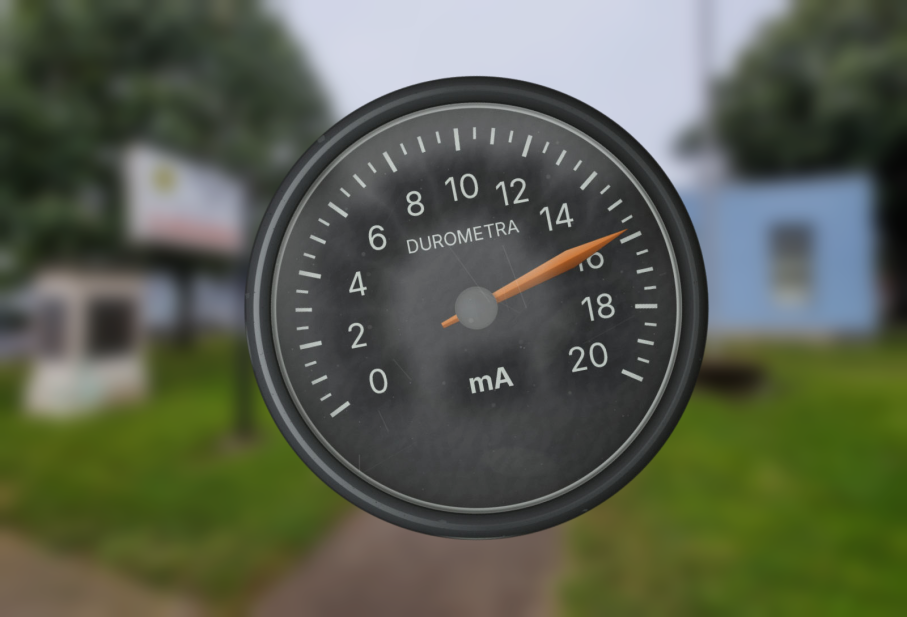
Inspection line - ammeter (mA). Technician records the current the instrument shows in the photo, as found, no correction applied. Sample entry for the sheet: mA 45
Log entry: mA 15.75
